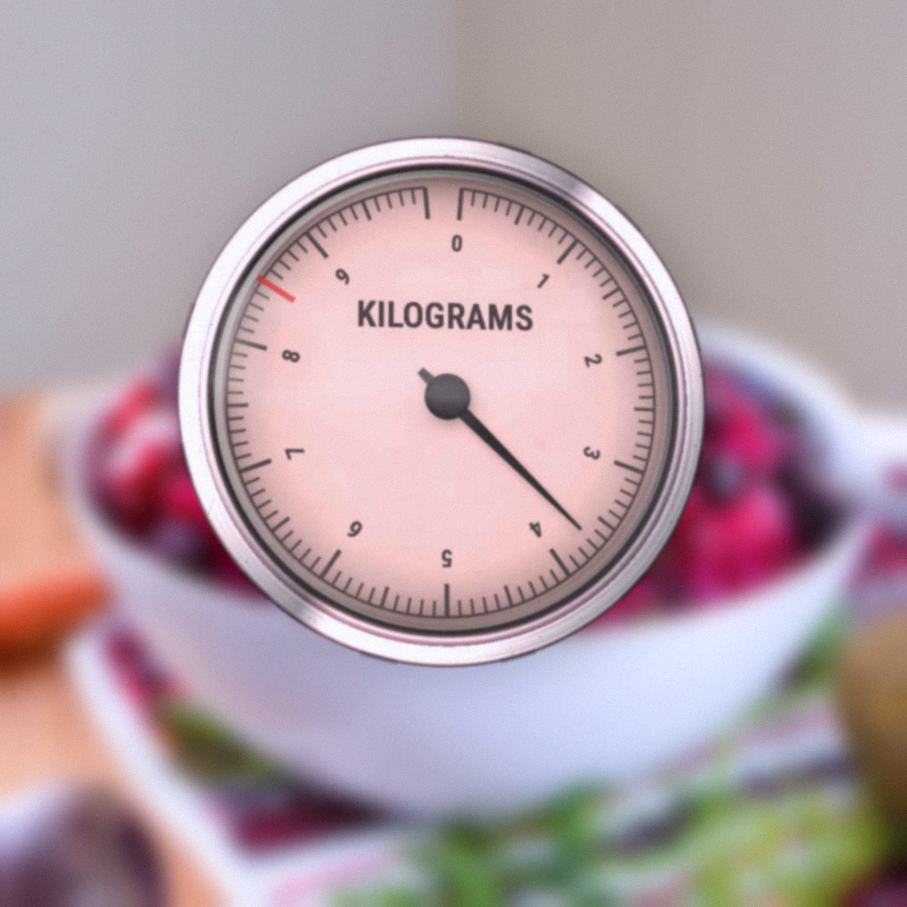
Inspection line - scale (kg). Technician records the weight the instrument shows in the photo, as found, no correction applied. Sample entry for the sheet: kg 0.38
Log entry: kg 3.7
